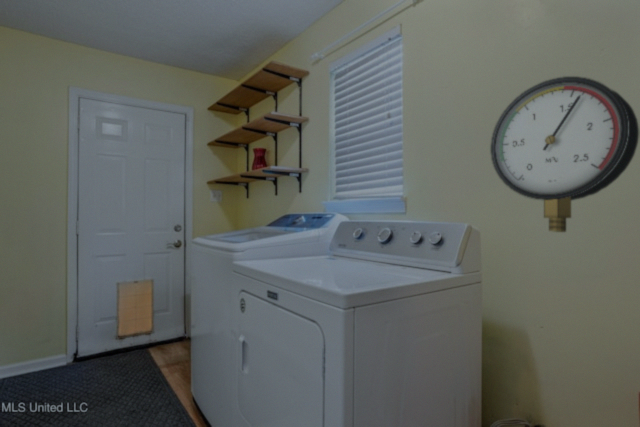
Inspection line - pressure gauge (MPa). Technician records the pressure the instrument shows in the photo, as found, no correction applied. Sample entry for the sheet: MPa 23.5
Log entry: MPa 1.6
